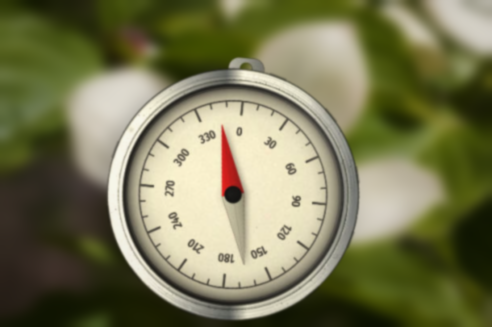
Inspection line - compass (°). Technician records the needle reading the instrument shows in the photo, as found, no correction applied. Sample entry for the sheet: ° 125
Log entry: ° 345
